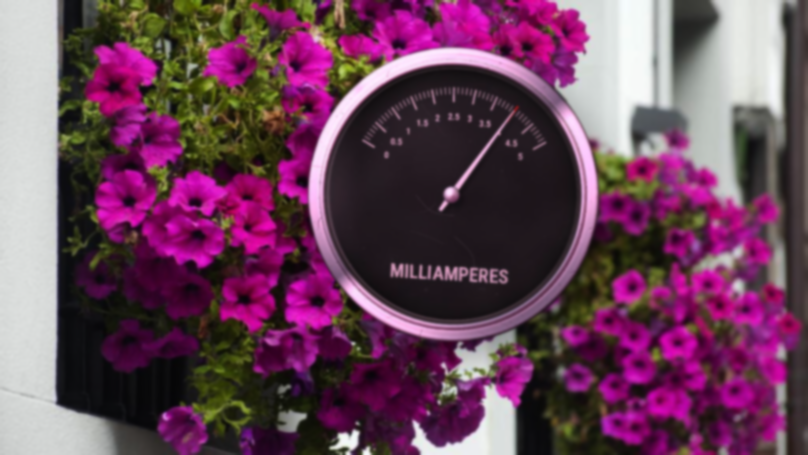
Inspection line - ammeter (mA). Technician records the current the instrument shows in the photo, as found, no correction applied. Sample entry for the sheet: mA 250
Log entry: mA 4
